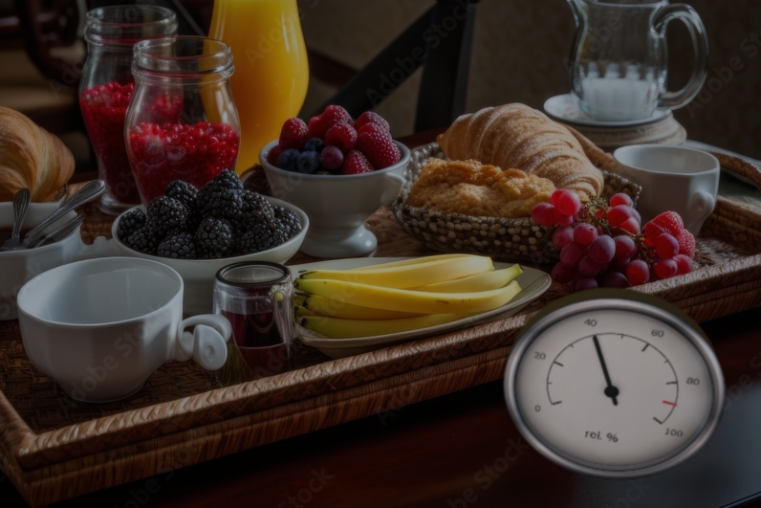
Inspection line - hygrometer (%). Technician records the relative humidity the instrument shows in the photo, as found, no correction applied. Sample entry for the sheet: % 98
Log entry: % 40
